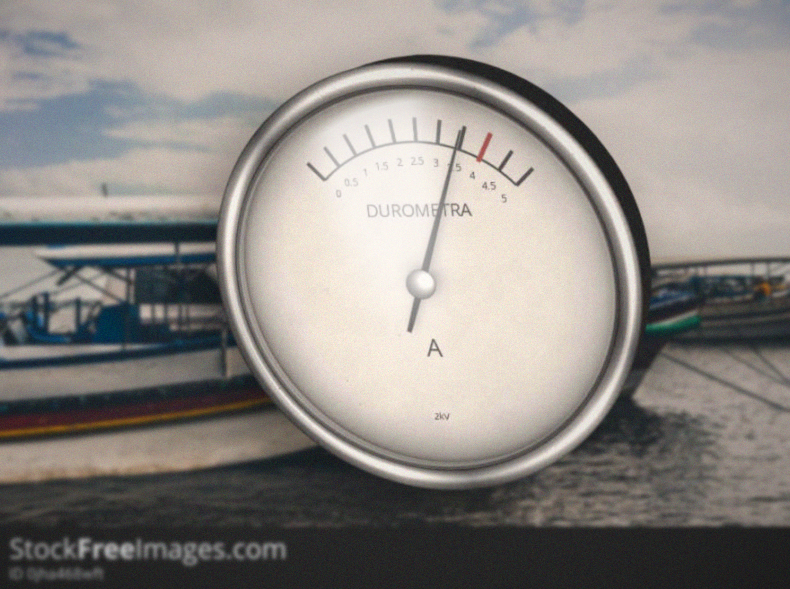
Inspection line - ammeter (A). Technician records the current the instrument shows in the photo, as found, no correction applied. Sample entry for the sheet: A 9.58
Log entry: A 3.5
